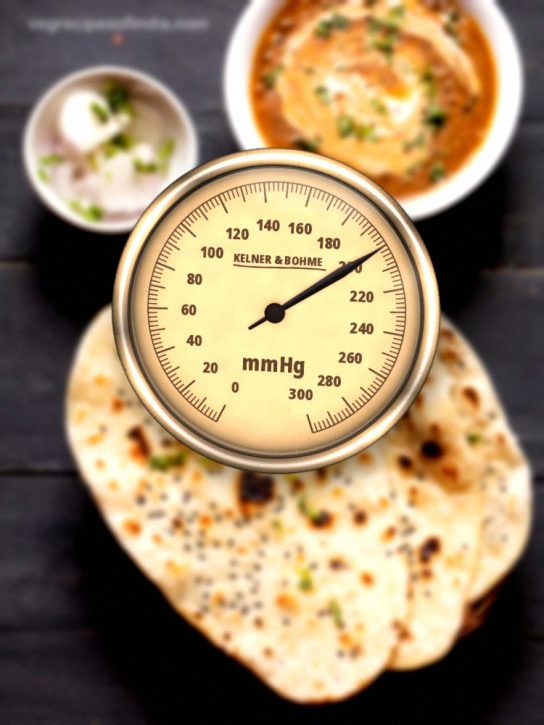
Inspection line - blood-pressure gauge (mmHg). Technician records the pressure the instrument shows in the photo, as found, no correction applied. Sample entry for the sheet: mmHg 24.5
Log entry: mmHg 200
